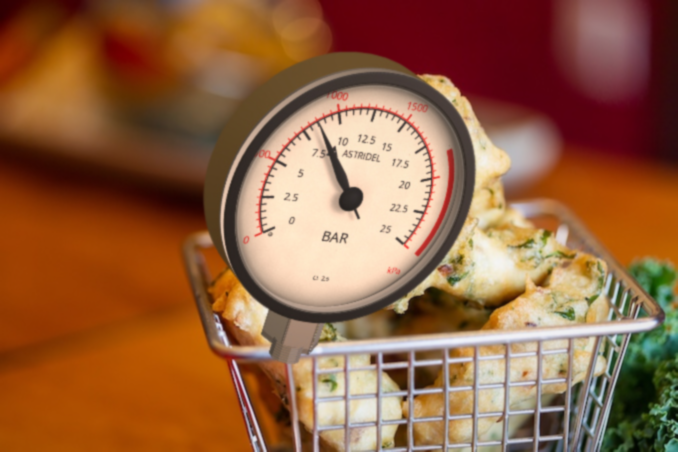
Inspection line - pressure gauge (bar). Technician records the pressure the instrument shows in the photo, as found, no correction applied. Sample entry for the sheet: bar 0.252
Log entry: bar 8.5
